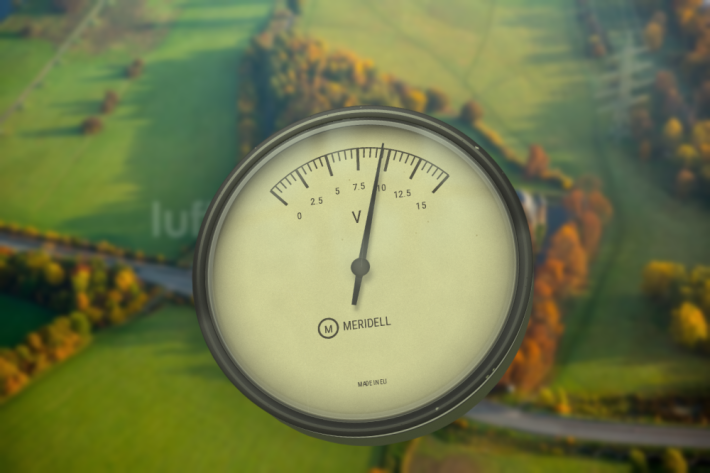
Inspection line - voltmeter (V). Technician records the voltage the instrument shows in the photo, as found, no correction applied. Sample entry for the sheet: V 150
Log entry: V 9.5
